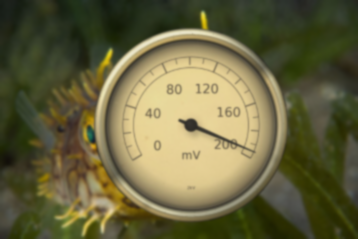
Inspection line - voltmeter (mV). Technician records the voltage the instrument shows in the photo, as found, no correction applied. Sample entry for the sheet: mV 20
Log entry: mV 195
